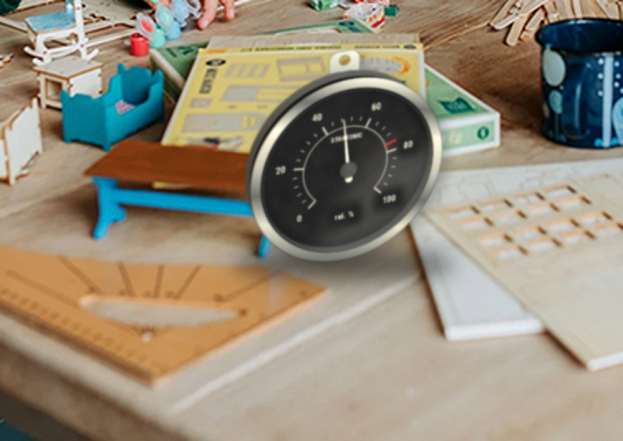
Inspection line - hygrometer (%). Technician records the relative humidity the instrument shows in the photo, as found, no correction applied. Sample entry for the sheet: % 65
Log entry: % 48
